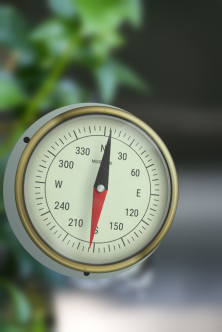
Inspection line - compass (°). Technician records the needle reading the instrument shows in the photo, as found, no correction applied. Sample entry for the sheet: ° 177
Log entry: ° 185
